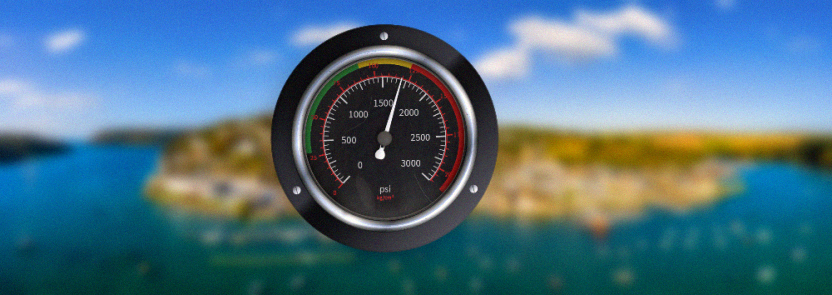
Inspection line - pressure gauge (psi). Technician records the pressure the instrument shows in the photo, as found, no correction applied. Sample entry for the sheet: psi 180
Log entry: psi 1700
